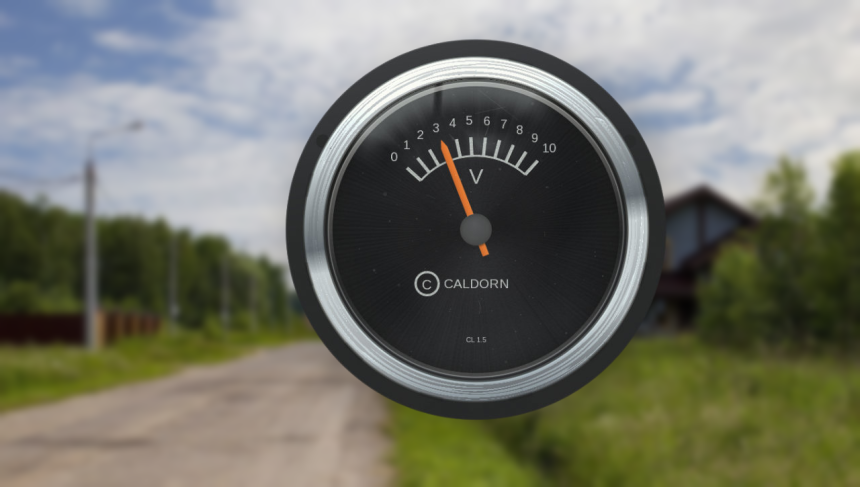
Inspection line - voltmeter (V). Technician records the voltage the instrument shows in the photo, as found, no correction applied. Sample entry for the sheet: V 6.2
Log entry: V 3
